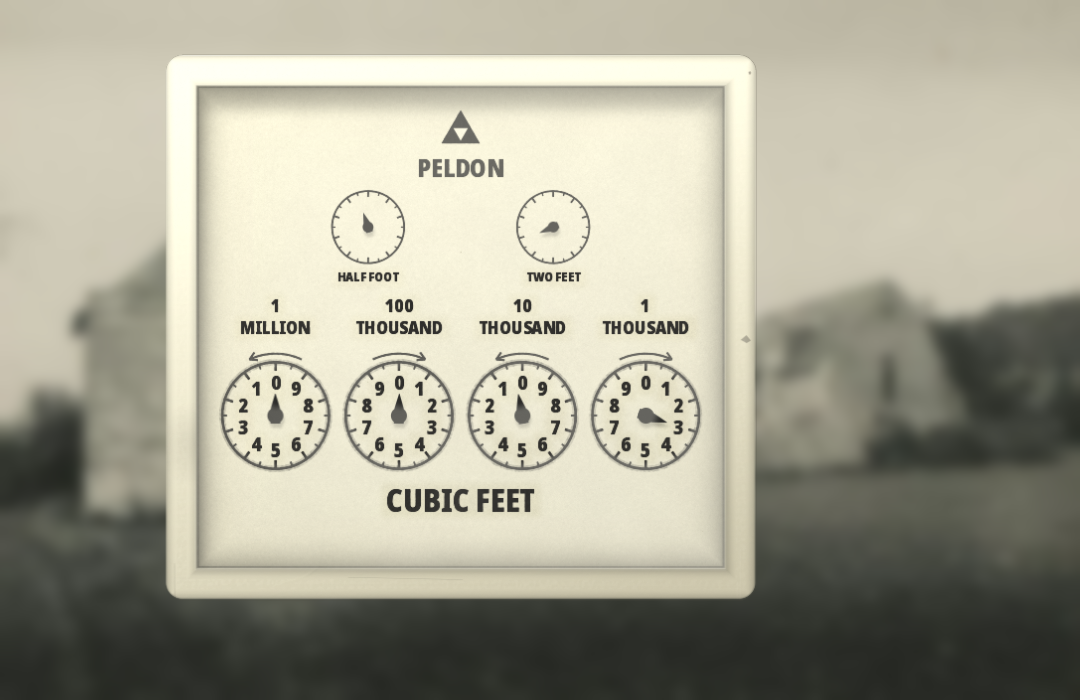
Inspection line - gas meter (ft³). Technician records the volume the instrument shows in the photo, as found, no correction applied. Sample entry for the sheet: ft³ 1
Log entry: ft³ 300
